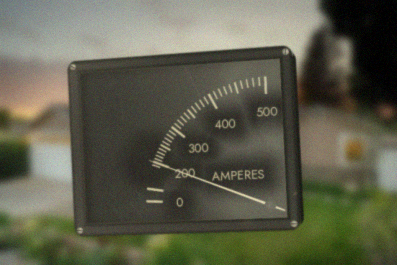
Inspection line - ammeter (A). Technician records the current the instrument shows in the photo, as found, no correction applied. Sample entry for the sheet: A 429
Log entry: A 200
